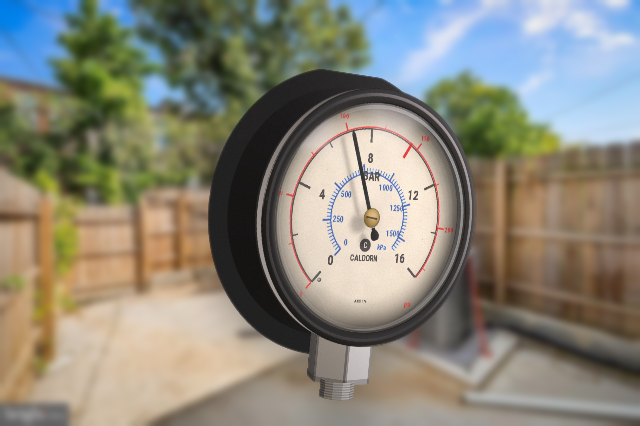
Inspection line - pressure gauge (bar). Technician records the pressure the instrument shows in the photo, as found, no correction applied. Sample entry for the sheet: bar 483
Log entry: bar 7
